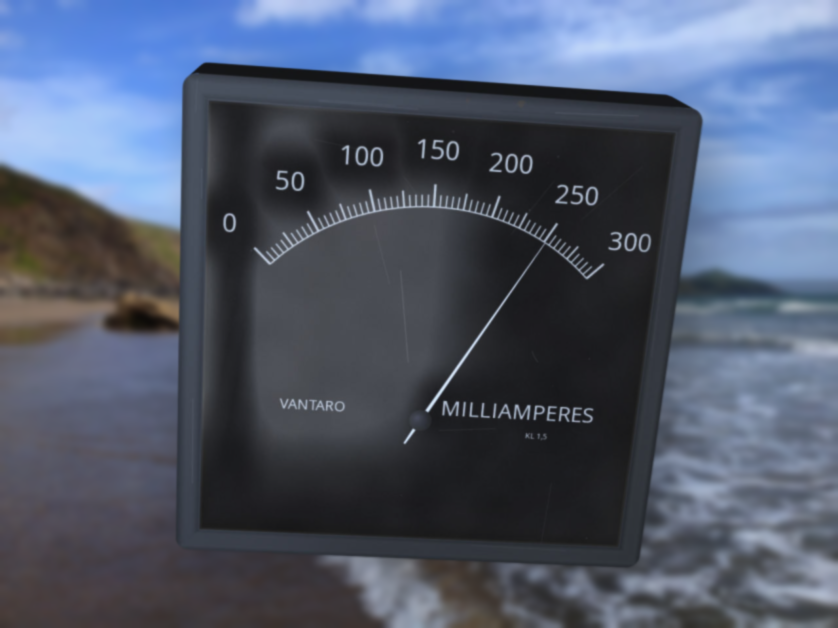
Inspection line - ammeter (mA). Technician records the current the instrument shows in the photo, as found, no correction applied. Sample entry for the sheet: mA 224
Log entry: mA 250
